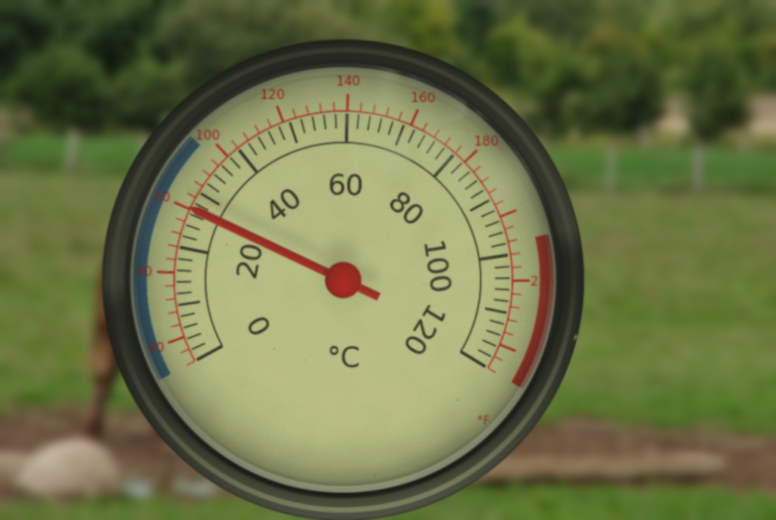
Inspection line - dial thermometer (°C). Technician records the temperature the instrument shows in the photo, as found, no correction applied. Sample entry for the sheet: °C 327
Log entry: °C 27
